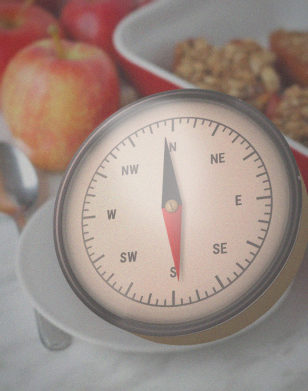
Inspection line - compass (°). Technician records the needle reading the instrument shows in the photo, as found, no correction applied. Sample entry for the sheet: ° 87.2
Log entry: ° 175
